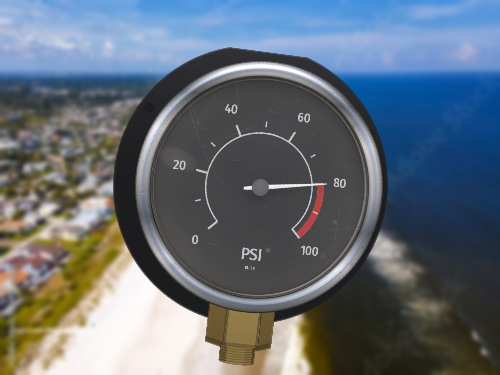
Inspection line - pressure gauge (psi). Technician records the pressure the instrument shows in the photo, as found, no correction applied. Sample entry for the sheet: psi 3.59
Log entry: psi 80
